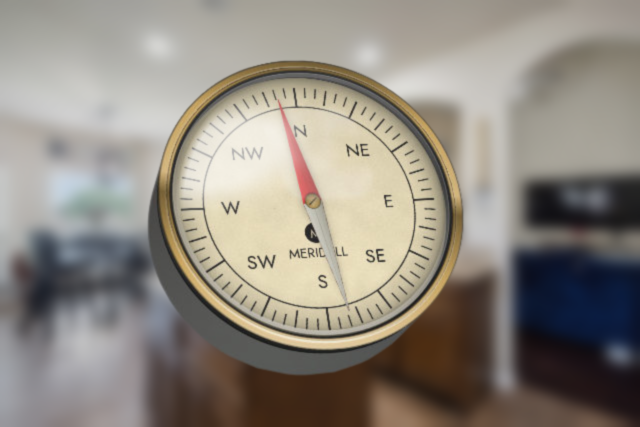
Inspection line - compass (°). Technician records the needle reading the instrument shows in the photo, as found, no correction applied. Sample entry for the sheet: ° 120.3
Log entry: ° 350
